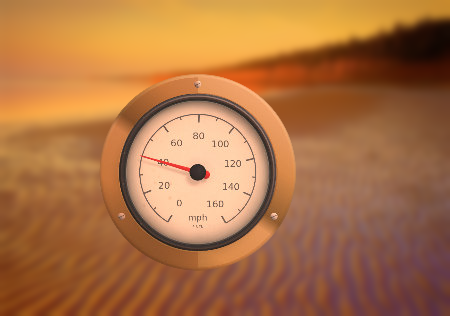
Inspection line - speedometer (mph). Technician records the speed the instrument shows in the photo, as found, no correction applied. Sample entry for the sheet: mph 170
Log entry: mph 40
